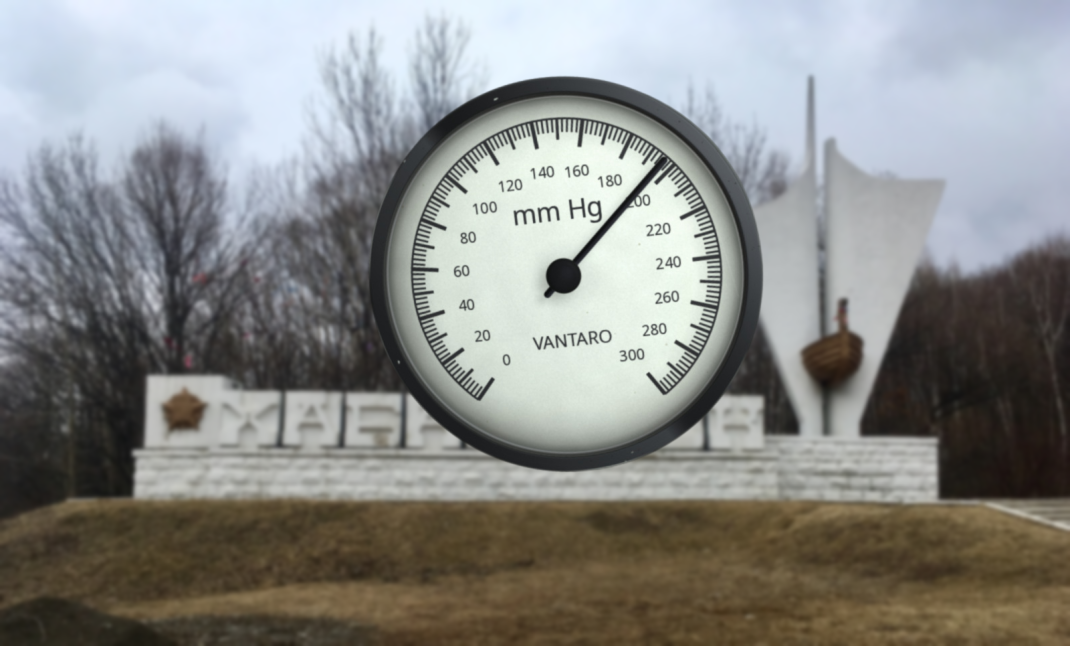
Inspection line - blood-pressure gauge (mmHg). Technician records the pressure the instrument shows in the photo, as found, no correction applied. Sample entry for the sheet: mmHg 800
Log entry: mmHg 196
